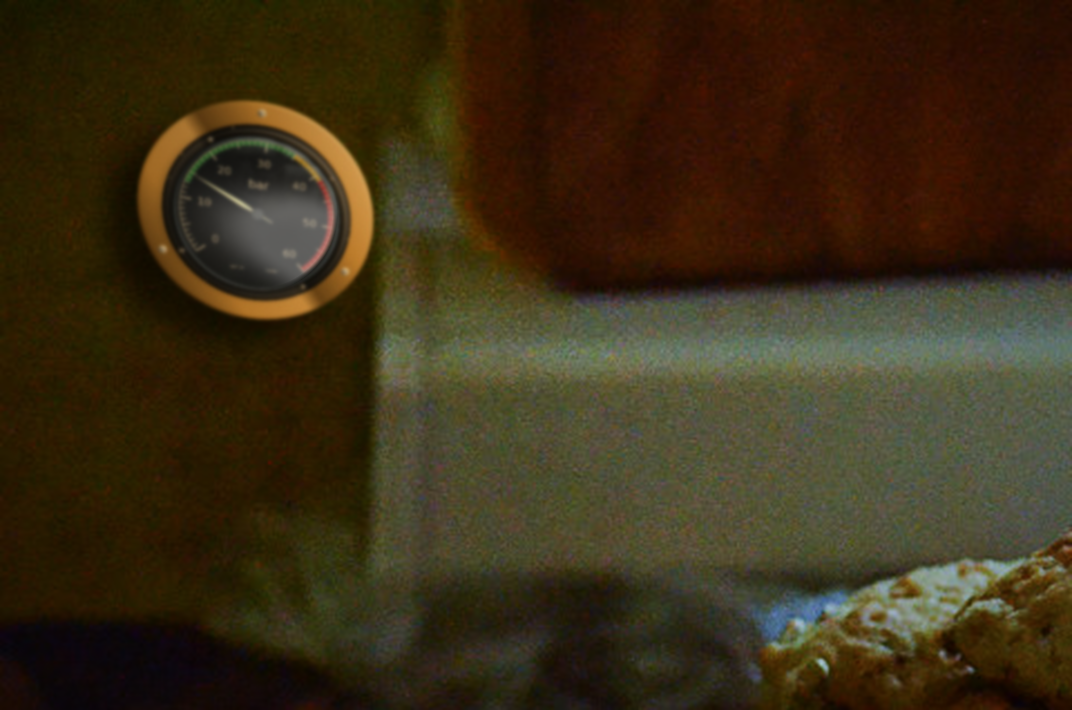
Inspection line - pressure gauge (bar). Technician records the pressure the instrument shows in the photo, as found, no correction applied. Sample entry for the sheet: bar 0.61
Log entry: bar 15
